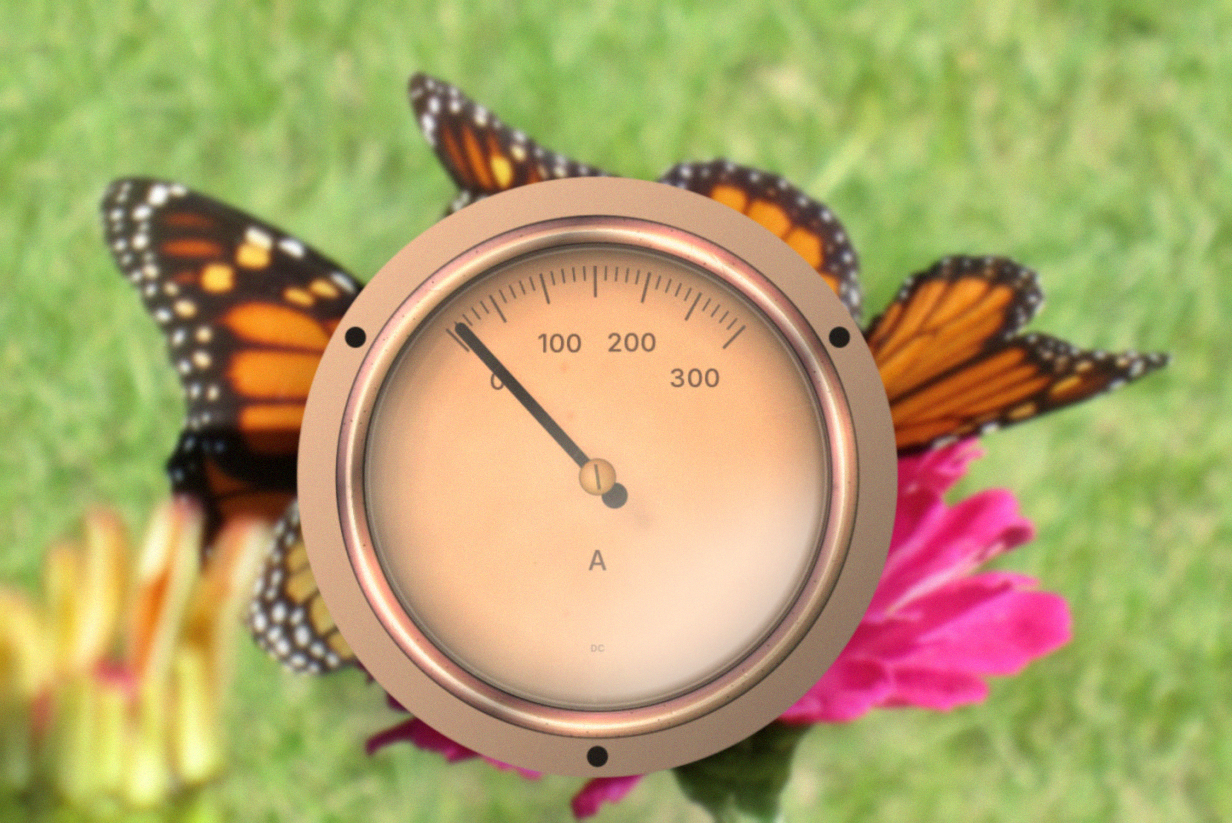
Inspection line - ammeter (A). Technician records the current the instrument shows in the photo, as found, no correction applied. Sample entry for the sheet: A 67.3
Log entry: A 10
